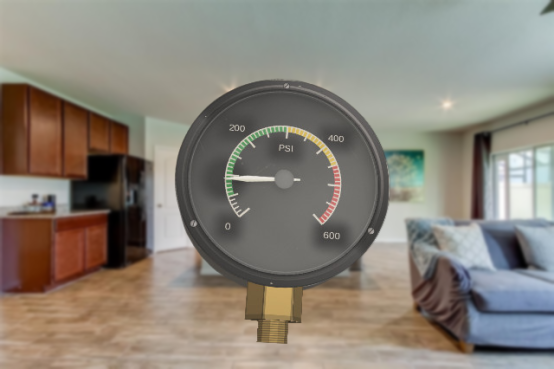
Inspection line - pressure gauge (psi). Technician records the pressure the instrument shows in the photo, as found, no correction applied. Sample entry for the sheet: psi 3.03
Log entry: psi 90
